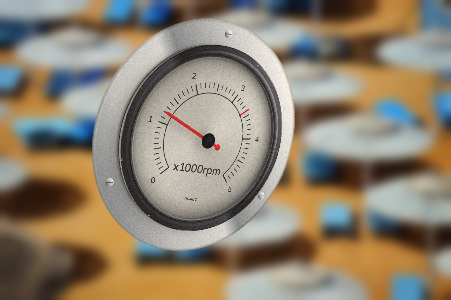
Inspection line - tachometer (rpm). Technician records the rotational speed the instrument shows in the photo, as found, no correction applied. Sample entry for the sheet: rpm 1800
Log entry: rpm 1200
